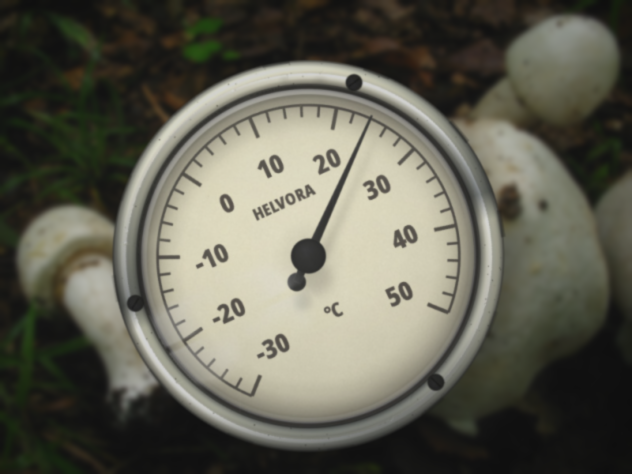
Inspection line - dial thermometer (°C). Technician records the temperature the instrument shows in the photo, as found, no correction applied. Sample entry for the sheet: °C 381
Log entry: °C 24
